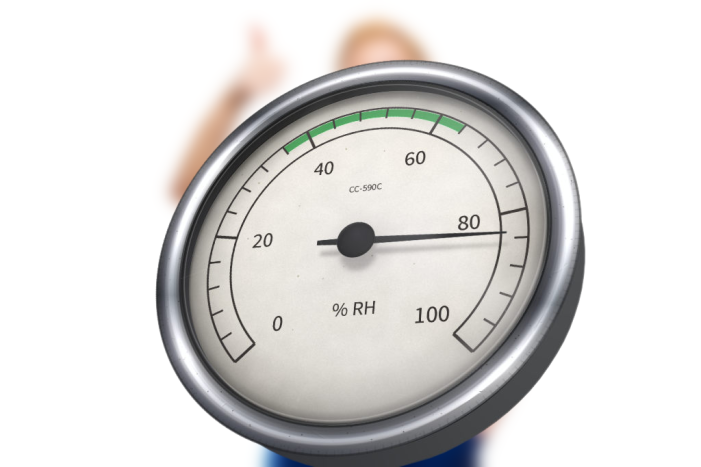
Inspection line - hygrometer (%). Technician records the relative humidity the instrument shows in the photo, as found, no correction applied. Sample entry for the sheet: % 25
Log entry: % 84
